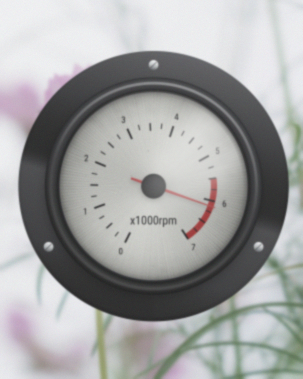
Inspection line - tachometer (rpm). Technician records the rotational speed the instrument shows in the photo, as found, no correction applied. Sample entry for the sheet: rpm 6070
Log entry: rpm 6125
